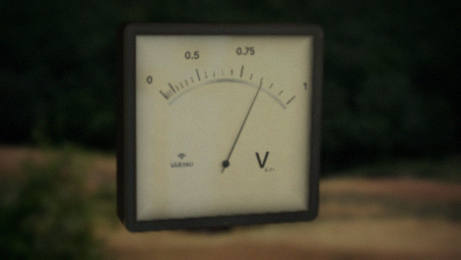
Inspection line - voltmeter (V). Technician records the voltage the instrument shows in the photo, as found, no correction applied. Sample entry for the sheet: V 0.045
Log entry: V 0.85
